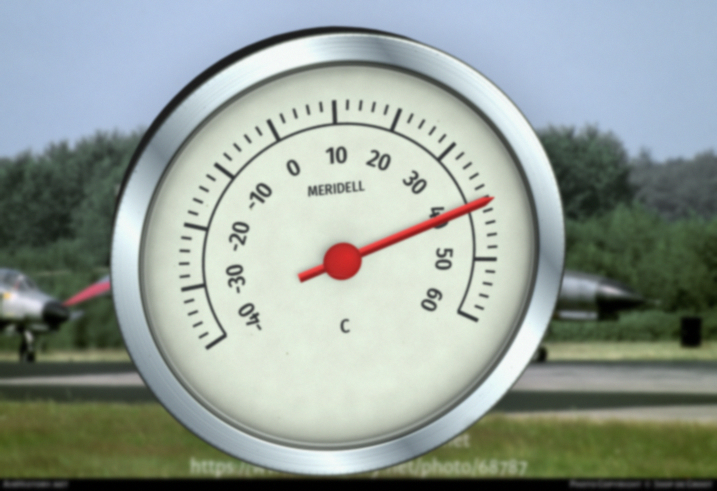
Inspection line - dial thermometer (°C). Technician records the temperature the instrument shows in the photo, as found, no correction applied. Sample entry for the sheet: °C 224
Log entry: °C 40
